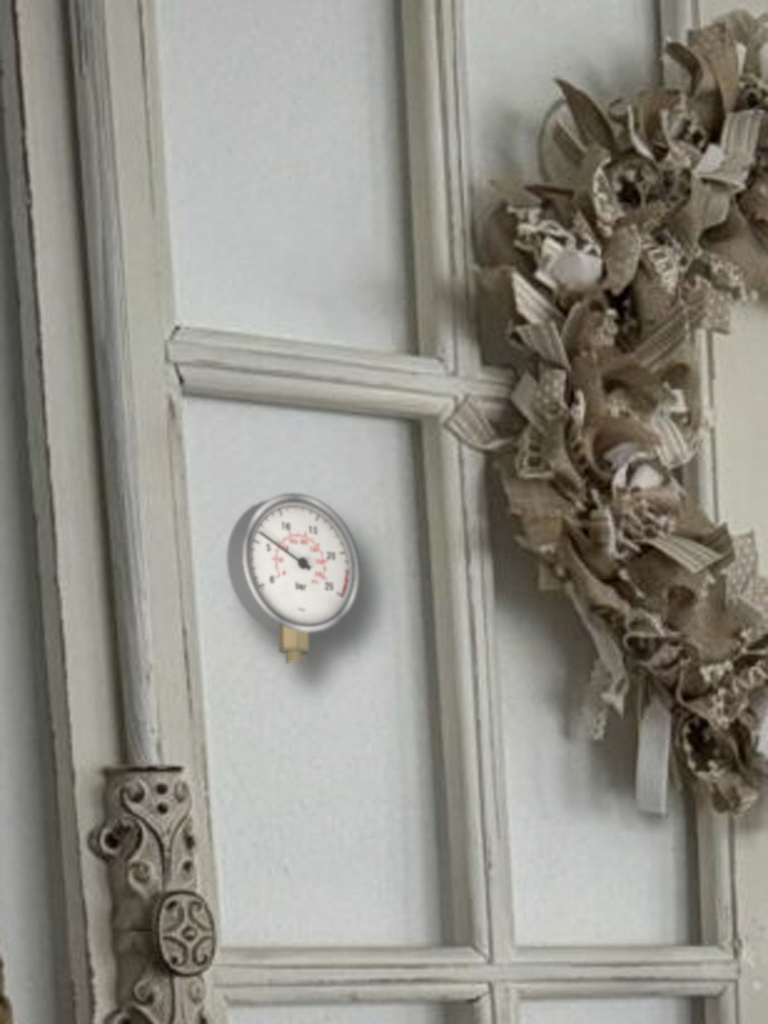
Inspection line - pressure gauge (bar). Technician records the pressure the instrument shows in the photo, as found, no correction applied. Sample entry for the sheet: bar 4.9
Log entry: bar 6
